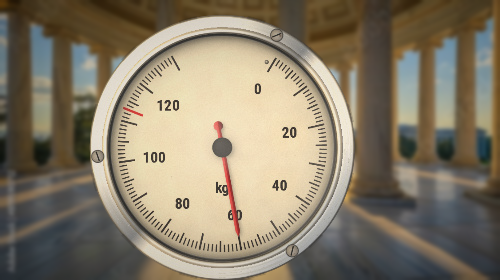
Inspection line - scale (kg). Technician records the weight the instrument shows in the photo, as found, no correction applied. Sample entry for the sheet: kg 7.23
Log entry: kg 60
